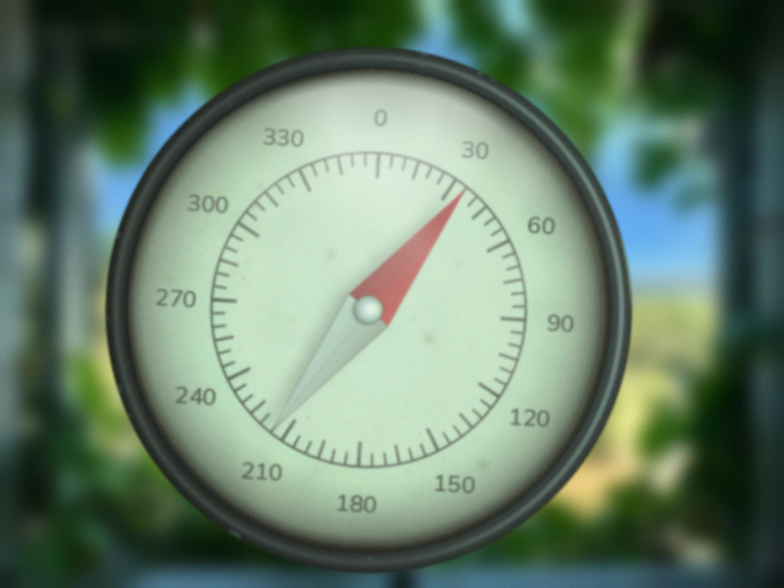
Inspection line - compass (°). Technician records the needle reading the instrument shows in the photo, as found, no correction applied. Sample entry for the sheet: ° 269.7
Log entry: ° 35
